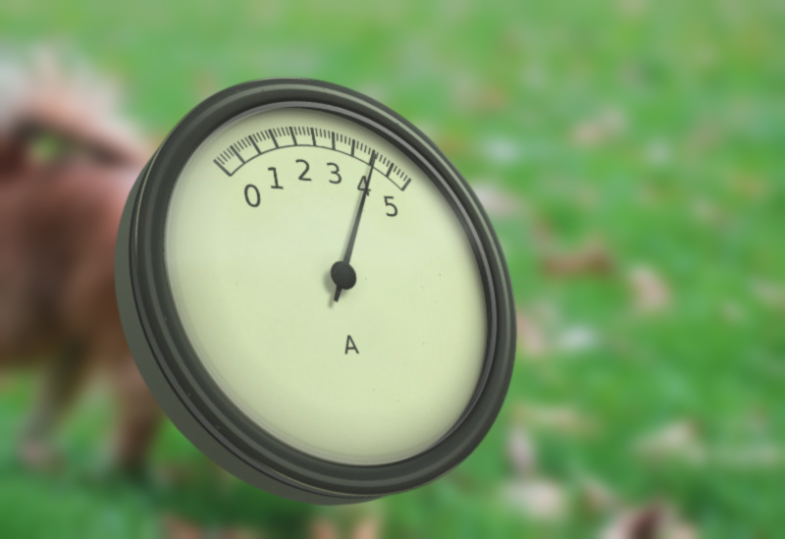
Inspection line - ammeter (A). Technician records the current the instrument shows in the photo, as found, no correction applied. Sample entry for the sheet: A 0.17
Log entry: A 4
